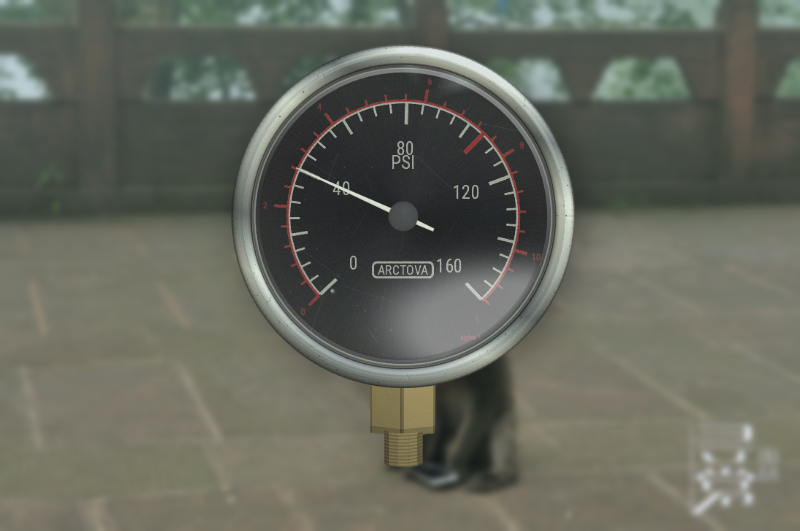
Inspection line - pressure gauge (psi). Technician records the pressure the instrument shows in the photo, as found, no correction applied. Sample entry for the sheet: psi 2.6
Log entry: psi 40
